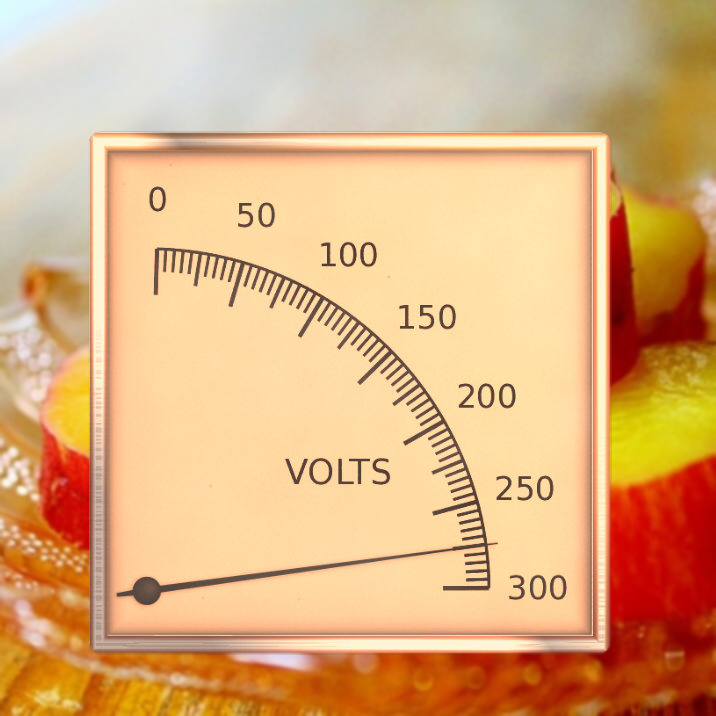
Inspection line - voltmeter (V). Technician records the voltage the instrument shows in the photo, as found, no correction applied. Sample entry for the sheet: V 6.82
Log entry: V 275
